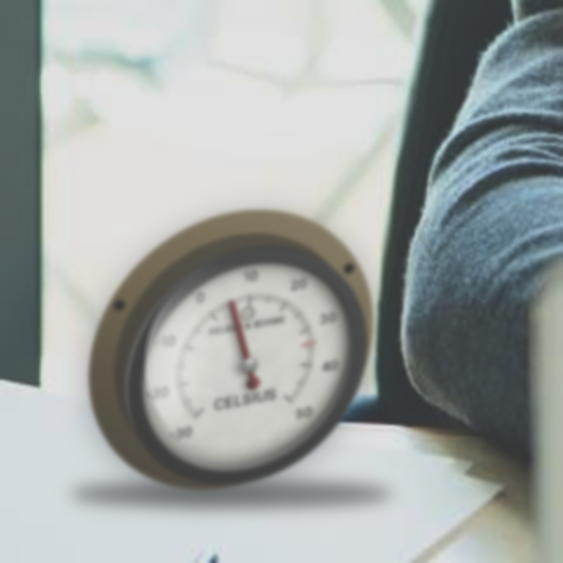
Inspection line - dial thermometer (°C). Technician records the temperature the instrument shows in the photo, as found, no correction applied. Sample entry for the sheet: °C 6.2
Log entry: °C 5
